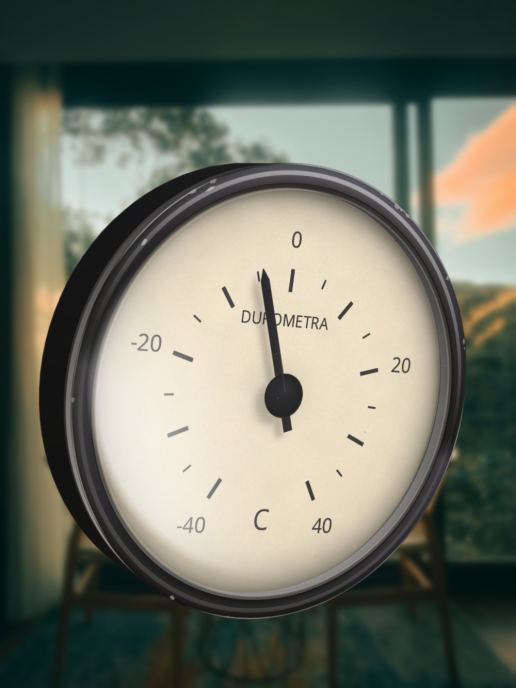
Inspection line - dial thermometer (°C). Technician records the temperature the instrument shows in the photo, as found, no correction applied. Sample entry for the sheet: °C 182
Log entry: °C -5
